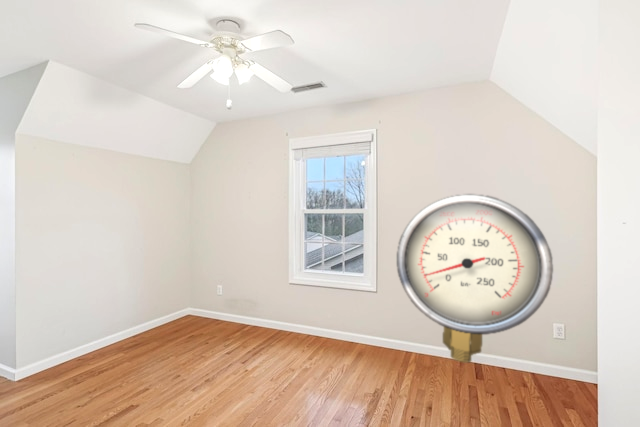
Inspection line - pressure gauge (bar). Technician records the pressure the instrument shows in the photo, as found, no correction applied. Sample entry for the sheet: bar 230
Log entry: bar 20
